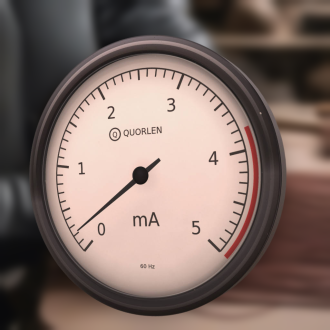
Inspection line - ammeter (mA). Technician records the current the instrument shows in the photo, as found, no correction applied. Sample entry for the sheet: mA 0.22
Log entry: mA 0.2
